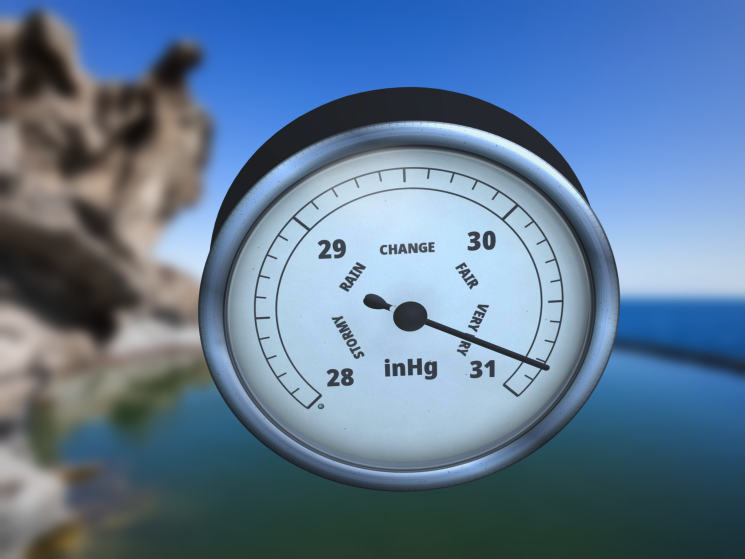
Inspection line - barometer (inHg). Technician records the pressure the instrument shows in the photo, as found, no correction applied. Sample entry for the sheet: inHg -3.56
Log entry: inHg 30.8
